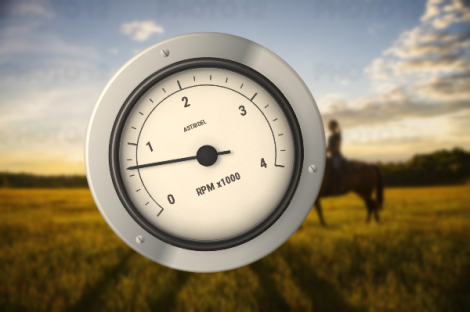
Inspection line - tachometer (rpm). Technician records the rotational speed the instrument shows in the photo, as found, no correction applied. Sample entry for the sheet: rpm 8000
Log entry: rpm 700
